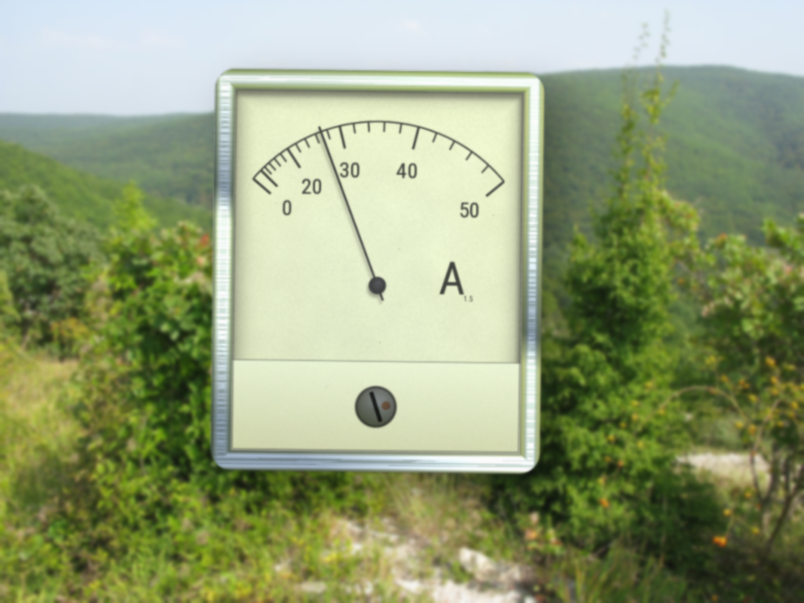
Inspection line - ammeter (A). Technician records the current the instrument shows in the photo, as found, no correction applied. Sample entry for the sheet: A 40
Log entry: A 27
